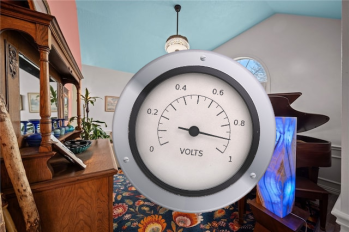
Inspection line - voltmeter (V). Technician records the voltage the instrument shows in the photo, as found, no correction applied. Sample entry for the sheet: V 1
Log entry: V 0.9
